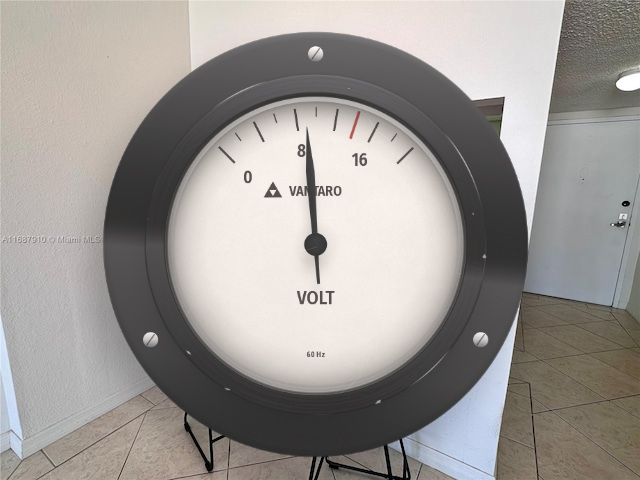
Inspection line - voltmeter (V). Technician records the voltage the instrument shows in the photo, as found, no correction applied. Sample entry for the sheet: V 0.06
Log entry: V 9
